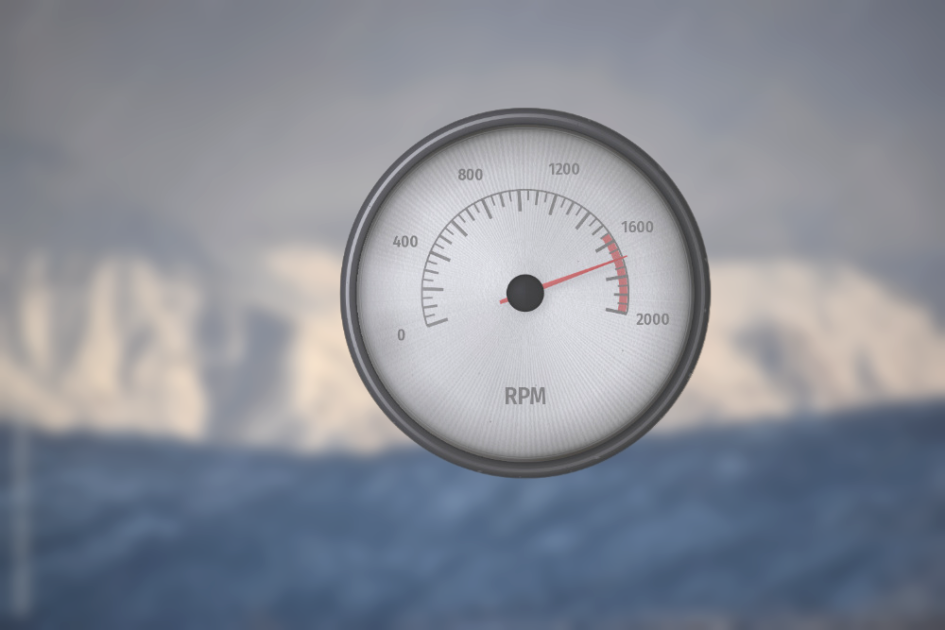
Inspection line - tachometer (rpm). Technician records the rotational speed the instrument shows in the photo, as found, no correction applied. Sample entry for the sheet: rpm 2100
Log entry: rpm 1700
